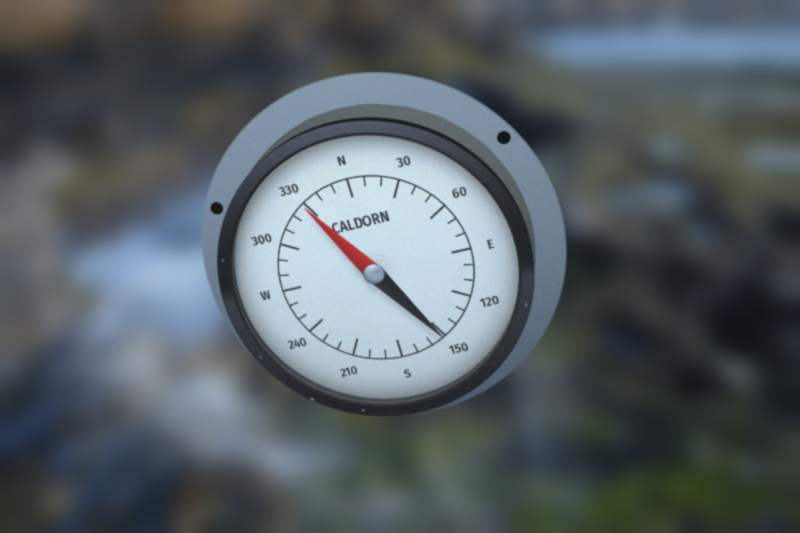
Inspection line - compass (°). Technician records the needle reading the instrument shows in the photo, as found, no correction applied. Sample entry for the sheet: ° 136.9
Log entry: ° 330
